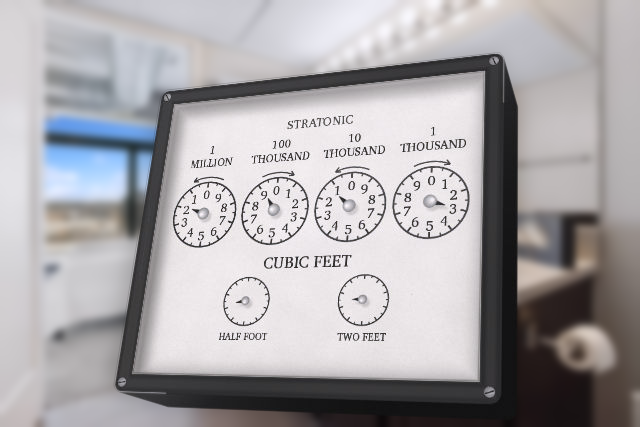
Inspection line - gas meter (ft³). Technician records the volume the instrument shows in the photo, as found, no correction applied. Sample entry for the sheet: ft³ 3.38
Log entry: ft³ 191300
